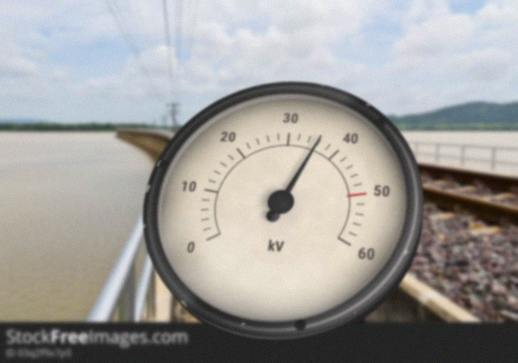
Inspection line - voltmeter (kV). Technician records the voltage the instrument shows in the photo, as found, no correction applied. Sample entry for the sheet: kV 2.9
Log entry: kV 36
